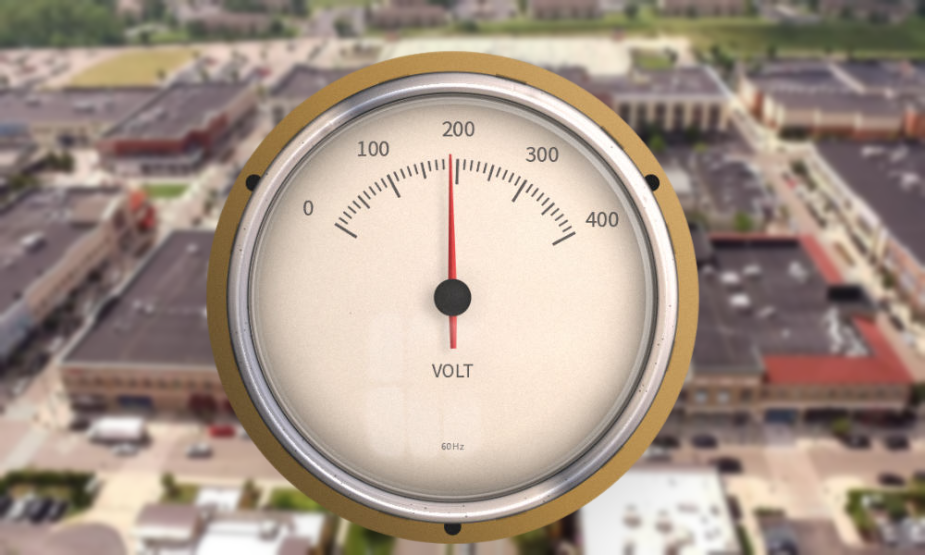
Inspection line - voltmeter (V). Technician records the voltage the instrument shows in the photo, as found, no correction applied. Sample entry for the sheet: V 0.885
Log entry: V 190
